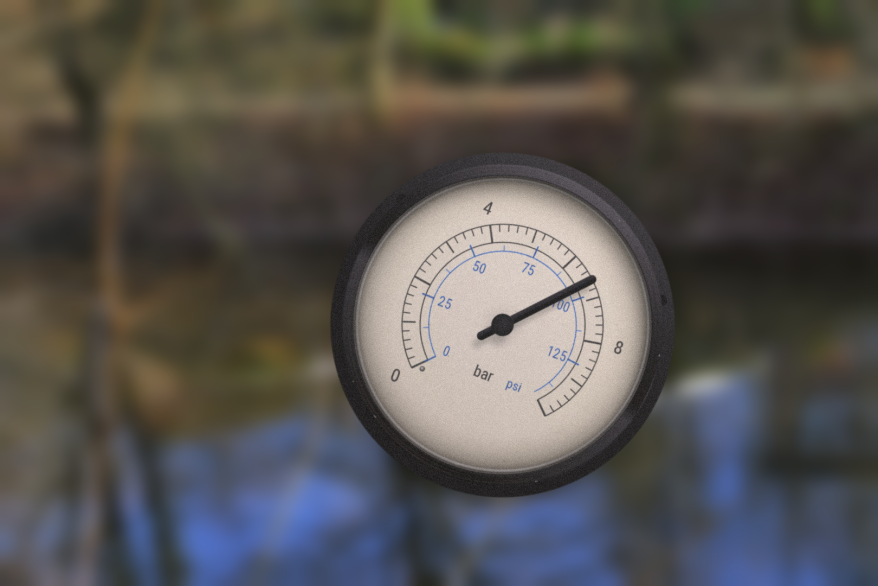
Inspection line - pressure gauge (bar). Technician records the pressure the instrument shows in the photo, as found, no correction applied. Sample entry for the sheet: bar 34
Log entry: bar 6.6
